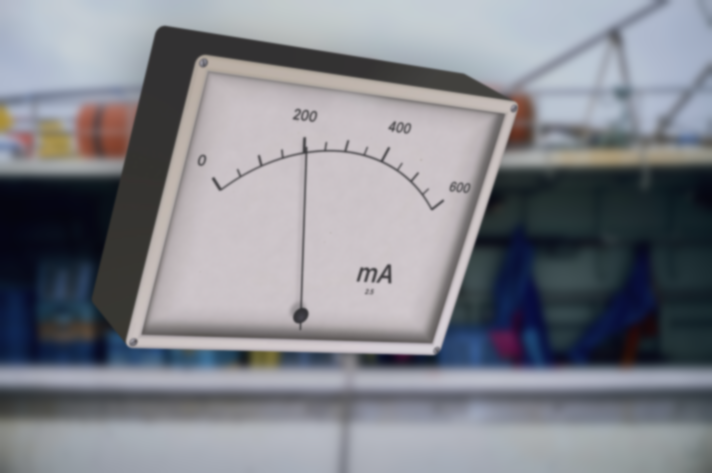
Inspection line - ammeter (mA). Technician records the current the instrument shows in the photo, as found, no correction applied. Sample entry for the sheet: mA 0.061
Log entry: mA 200
